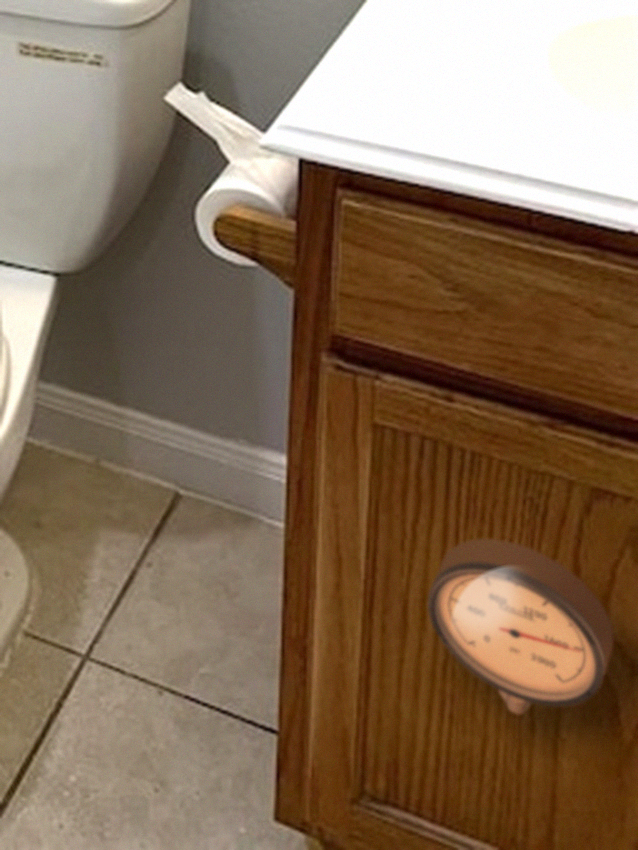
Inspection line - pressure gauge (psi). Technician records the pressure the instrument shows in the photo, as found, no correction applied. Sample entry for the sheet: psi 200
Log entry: psi 1600
